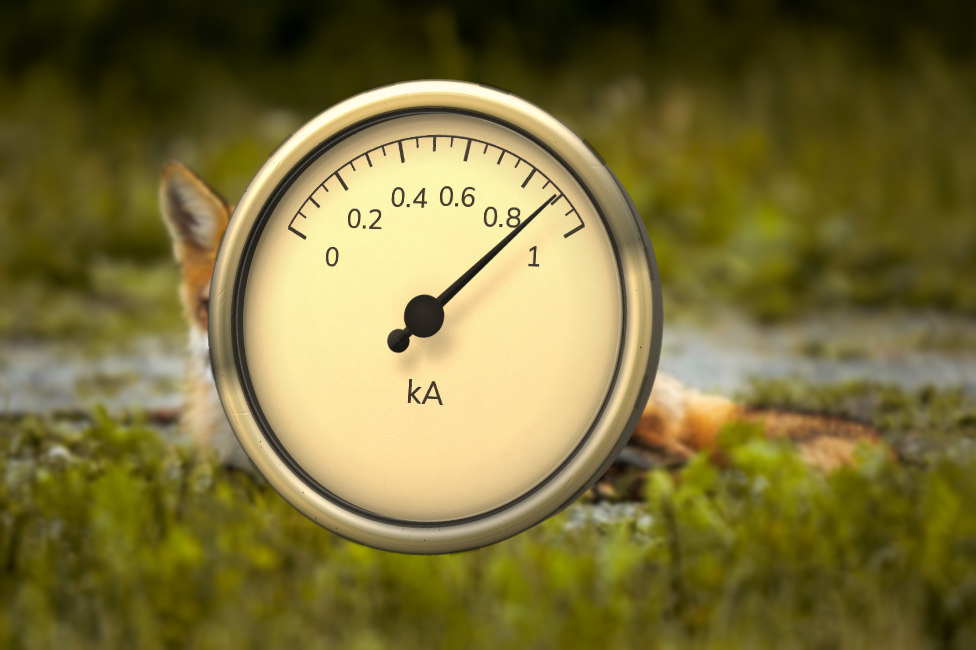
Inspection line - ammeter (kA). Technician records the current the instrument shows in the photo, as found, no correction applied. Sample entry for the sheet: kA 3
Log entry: kA 0.9
